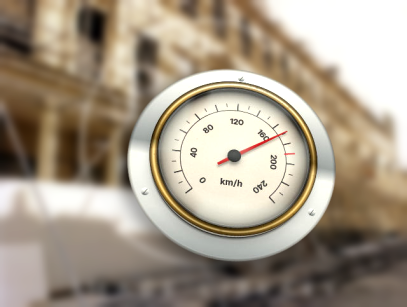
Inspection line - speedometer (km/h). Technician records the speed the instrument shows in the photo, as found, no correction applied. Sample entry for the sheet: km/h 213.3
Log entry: km/h 170
